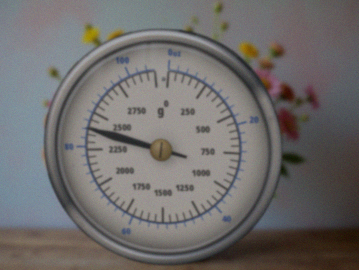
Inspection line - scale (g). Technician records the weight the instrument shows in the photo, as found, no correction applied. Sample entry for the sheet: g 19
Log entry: g 2400
